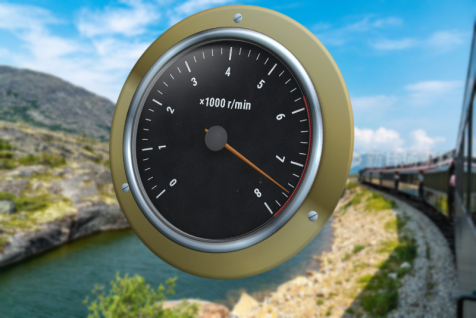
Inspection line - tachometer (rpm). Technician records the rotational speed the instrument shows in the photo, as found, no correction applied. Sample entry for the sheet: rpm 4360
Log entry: rpm 7500
